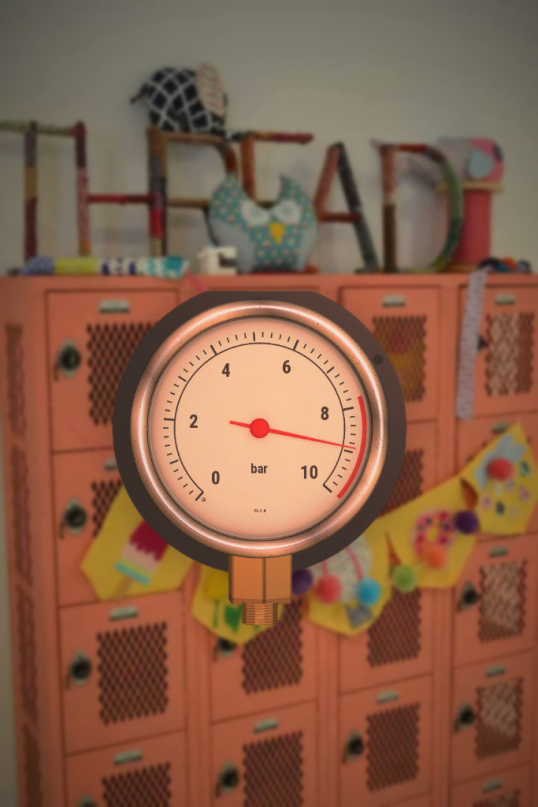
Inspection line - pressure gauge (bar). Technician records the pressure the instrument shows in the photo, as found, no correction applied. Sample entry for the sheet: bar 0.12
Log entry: bar 8.9
